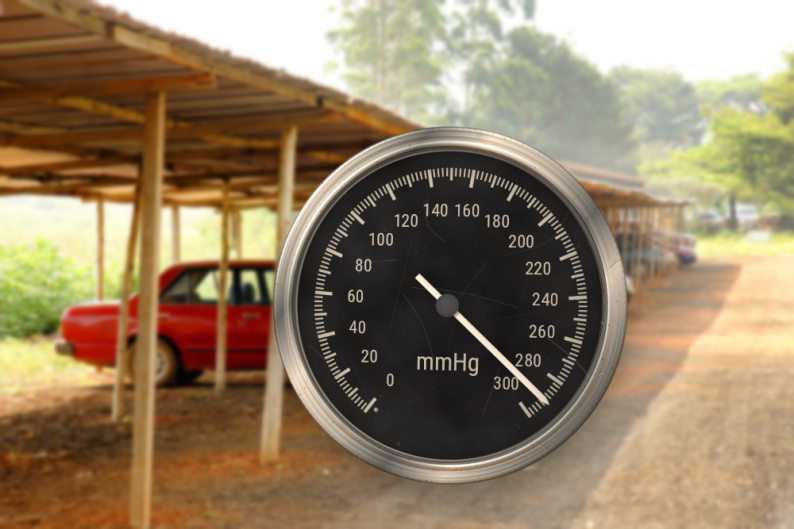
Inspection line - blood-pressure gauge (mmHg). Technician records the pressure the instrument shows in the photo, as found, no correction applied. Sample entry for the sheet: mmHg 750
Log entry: mmHg 290
